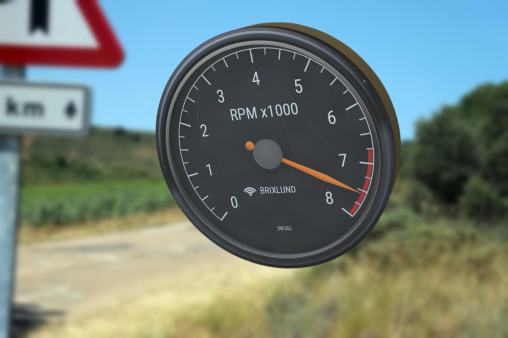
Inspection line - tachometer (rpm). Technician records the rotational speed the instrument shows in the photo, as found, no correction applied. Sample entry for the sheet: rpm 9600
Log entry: rpm 7500
